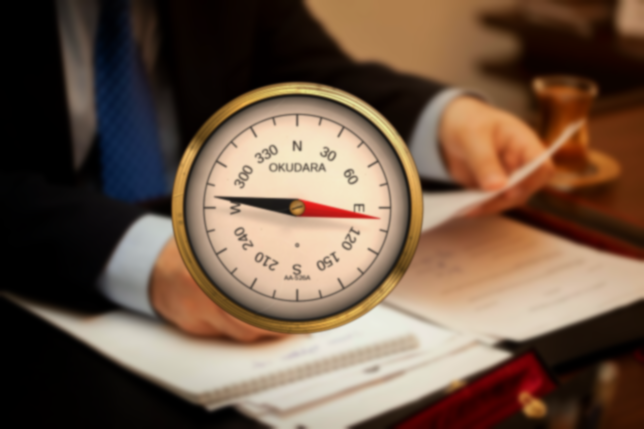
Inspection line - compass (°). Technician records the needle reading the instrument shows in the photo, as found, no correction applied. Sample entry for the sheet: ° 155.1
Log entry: ° 97.5
